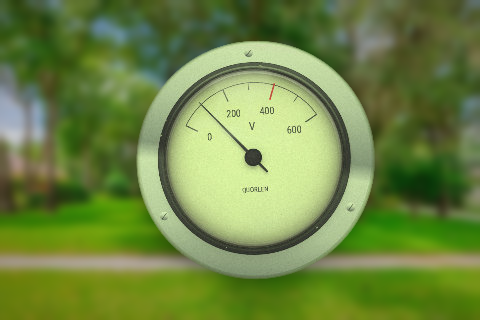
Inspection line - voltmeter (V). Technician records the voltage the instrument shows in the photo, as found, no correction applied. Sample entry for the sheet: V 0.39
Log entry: V 100
